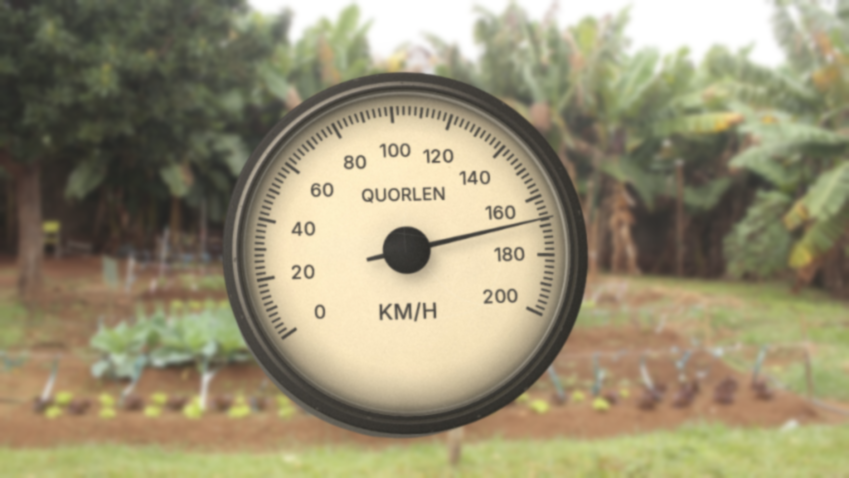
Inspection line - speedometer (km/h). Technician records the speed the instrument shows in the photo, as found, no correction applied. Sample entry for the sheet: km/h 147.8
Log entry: km/h 168
